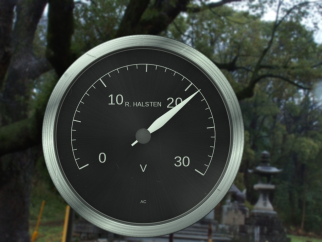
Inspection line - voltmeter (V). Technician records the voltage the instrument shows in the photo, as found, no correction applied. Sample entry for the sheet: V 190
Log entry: V 21
